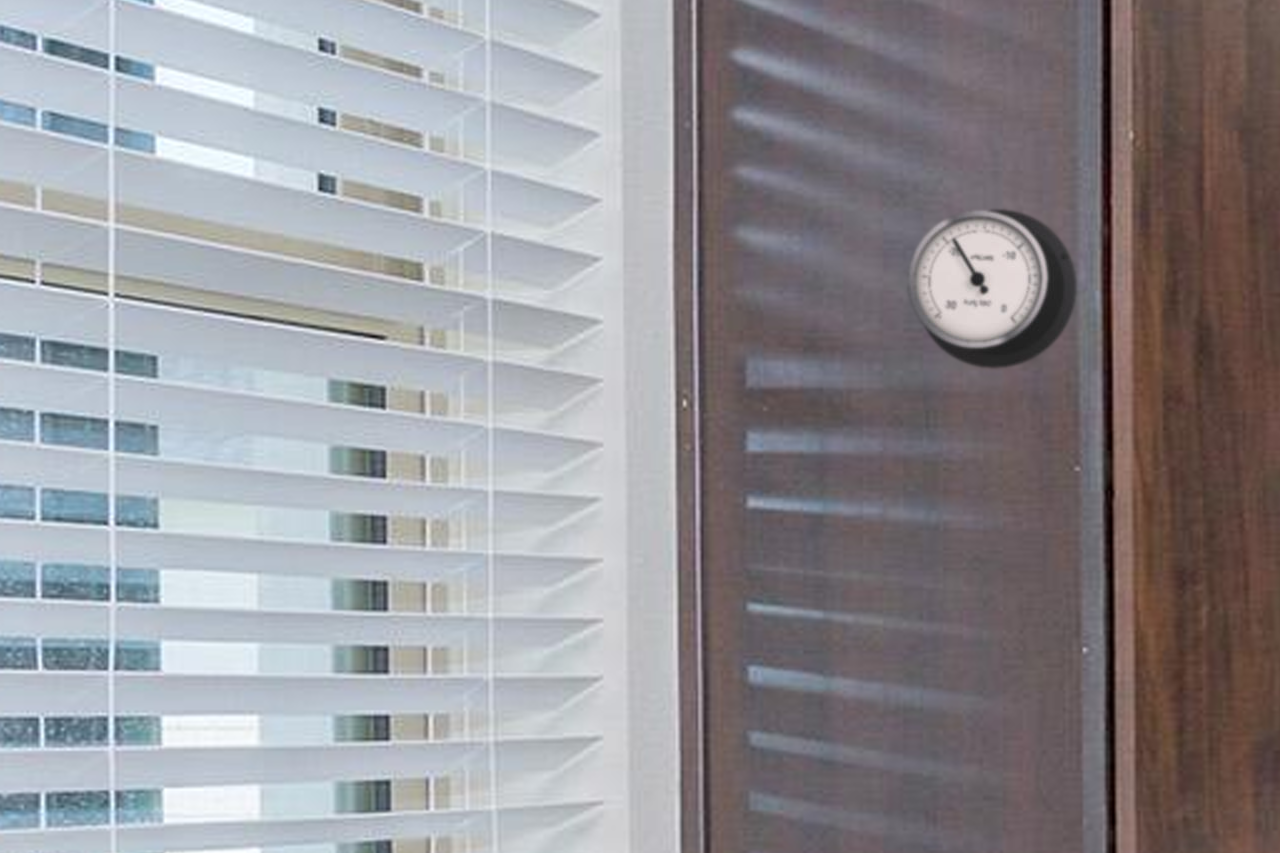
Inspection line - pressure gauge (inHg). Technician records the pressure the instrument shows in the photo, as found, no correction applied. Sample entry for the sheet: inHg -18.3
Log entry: inHg -19
